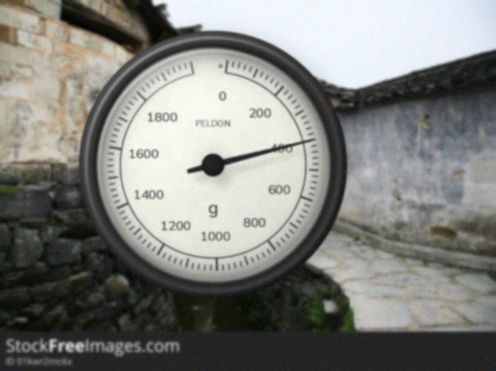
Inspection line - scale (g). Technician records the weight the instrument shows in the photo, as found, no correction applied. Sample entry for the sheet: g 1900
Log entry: g 400
